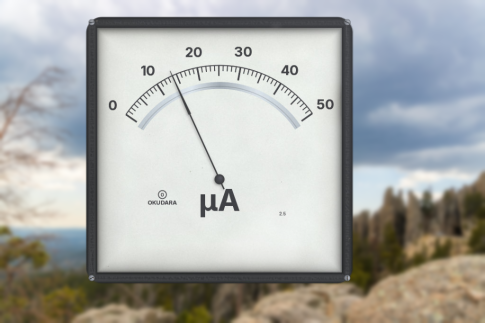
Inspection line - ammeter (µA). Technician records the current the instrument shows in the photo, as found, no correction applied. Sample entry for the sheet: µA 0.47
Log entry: µA 14
